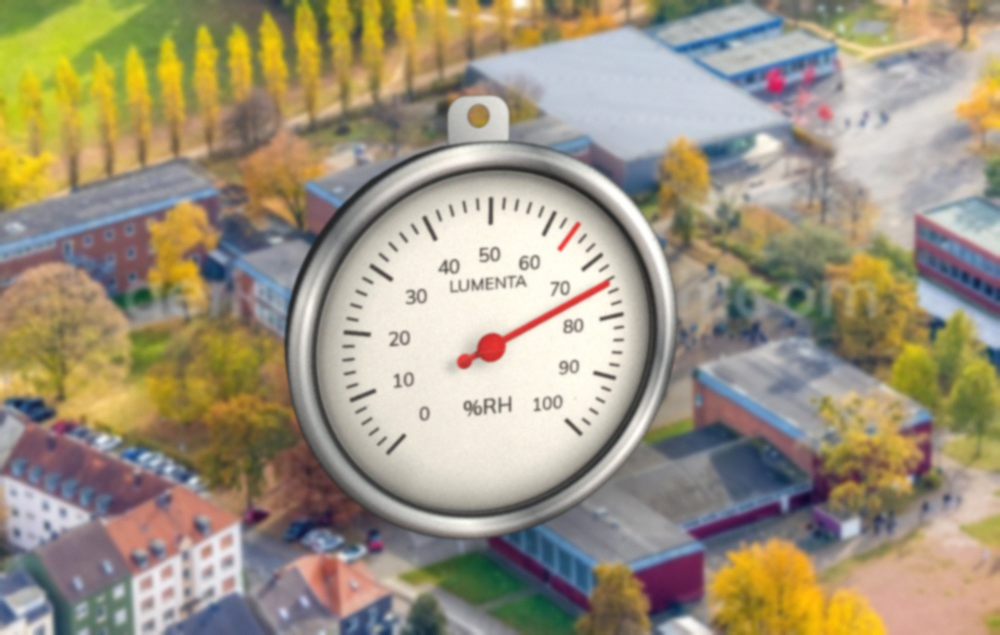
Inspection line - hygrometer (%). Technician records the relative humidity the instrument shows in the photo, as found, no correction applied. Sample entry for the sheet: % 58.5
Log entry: % 74
